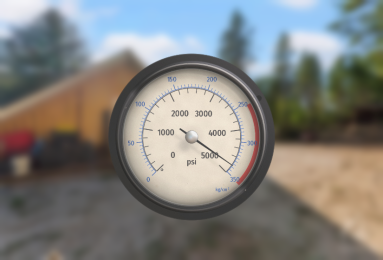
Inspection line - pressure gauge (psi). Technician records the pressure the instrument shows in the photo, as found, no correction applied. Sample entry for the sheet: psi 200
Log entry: psi 4800
